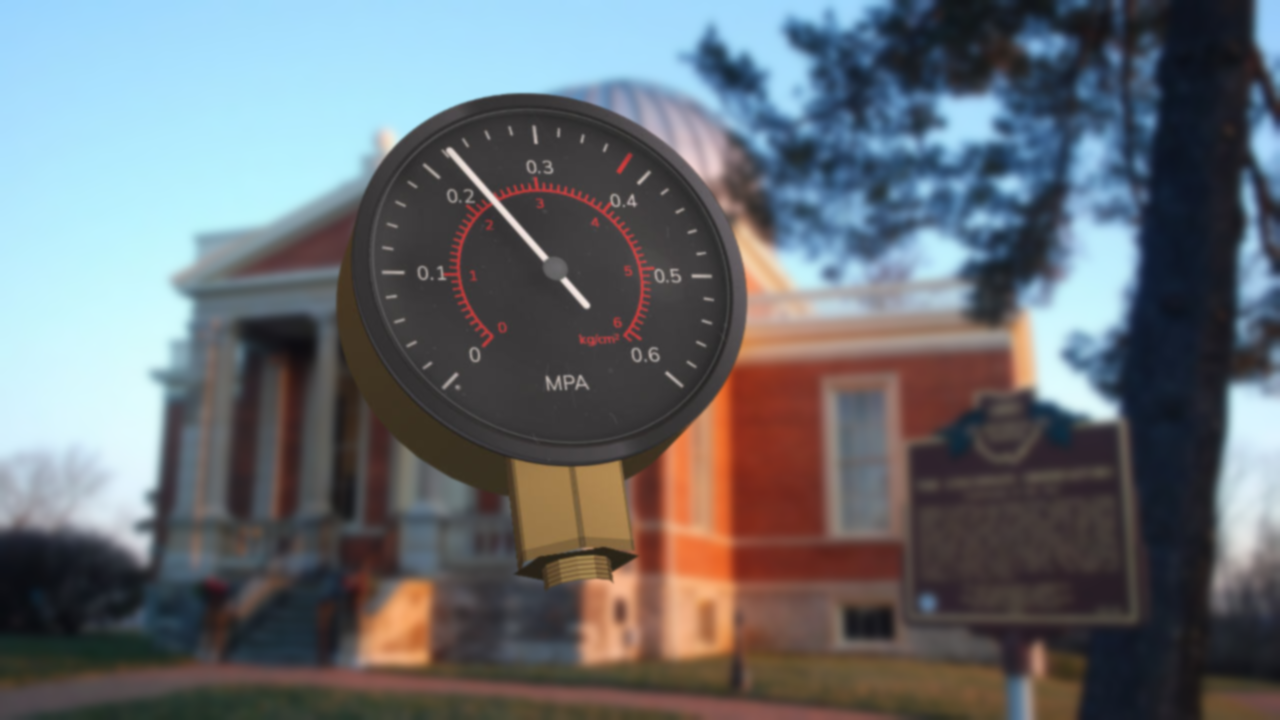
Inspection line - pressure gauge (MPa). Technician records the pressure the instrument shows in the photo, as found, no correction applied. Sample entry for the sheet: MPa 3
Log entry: MPa 0.22
